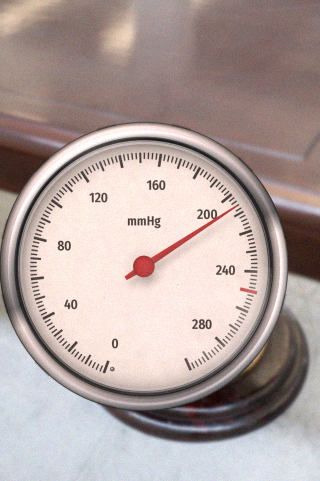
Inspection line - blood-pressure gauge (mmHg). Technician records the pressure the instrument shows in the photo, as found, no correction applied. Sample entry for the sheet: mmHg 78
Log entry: mmHg 206
